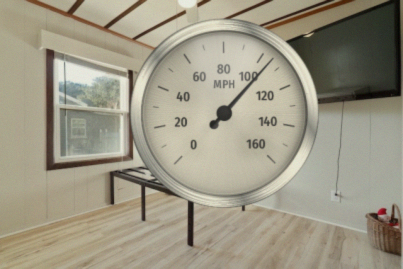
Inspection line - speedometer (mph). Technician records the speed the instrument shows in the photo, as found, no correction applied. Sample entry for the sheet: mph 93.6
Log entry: mph 105
